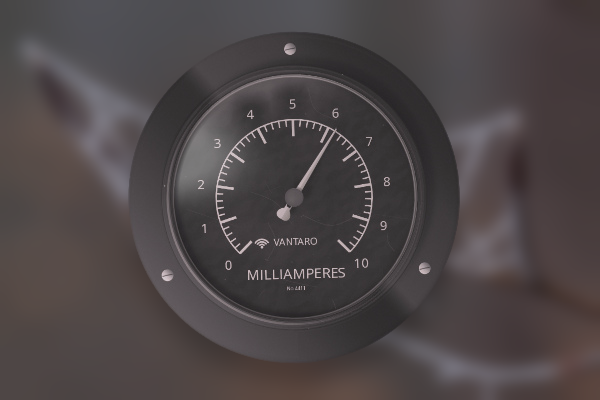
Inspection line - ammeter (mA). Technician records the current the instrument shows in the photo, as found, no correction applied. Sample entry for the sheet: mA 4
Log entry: mA 6.2
